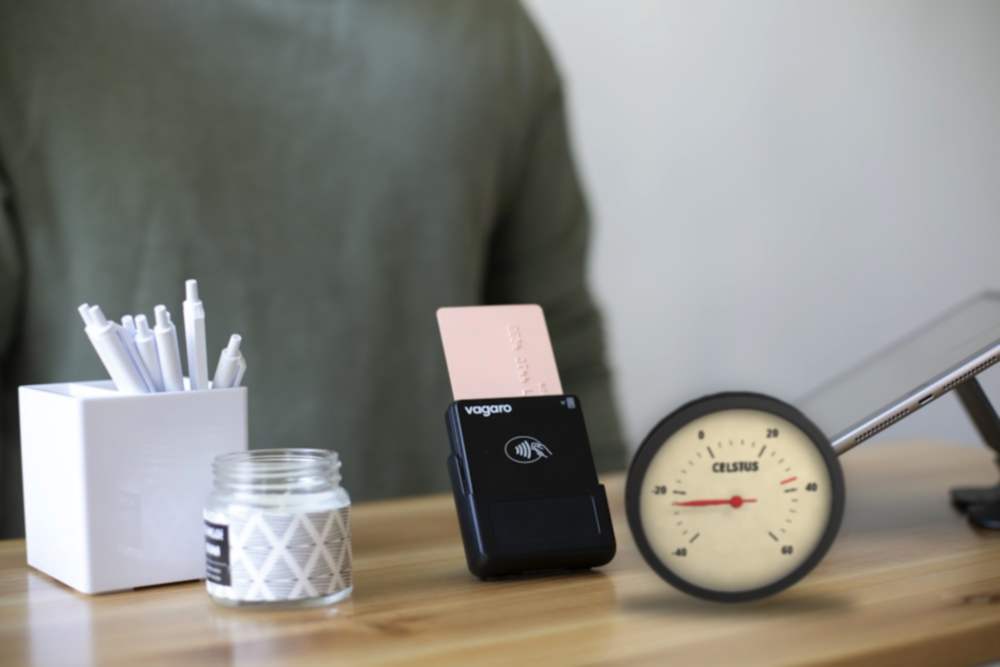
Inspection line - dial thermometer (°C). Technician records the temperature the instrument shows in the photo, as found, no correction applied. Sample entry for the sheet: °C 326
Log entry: °C -24
